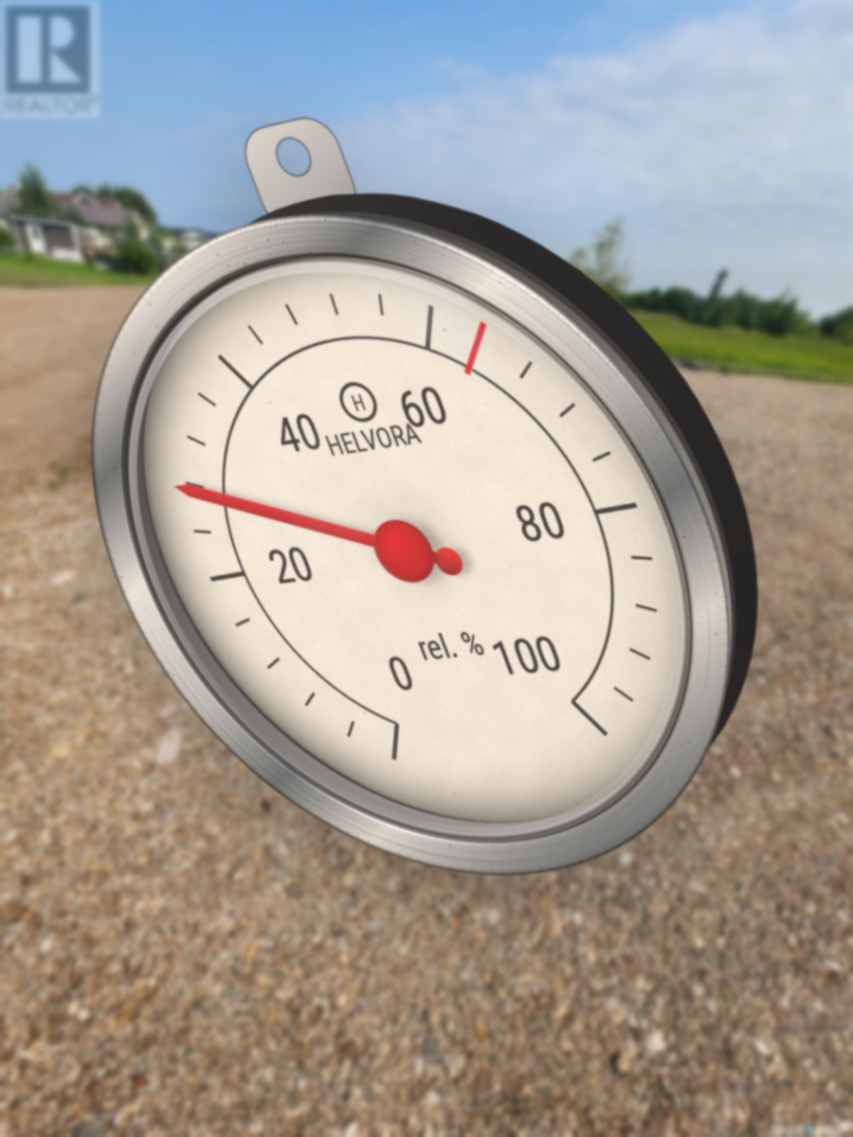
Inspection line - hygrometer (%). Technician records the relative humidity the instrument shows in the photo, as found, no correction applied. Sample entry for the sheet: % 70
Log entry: % 28
